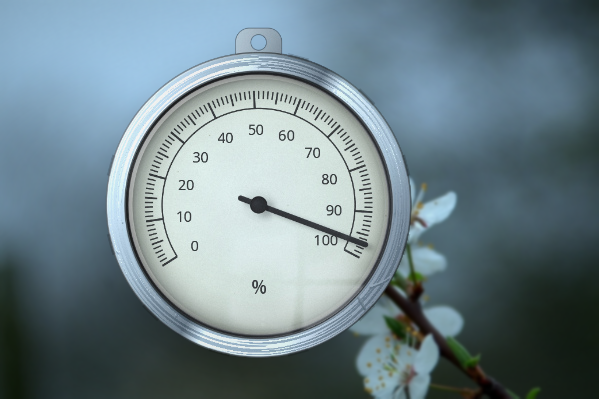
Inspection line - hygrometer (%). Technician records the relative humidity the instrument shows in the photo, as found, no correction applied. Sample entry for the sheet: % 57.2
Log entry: % 97
